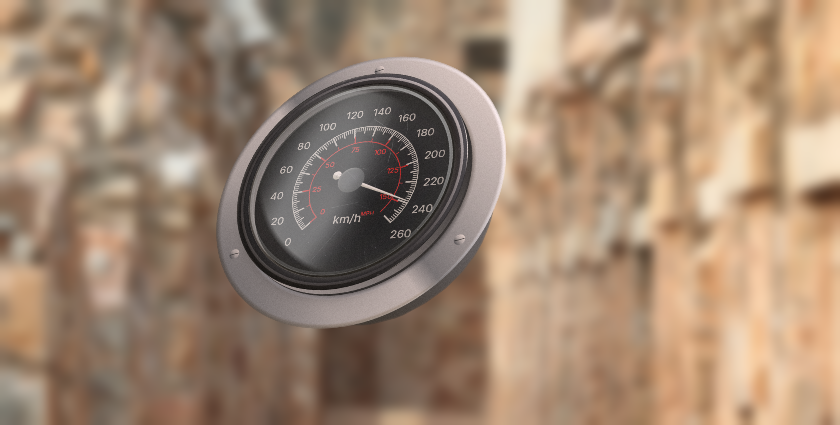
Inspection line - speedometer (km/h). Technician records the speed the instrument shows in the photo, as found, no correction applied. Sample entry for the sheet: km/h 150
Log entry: km/h 240
